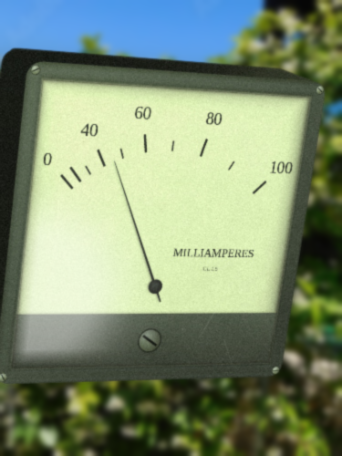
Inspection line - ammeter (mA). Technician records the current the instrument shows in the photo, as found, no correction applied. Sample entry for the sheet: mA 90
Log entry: mA 45
